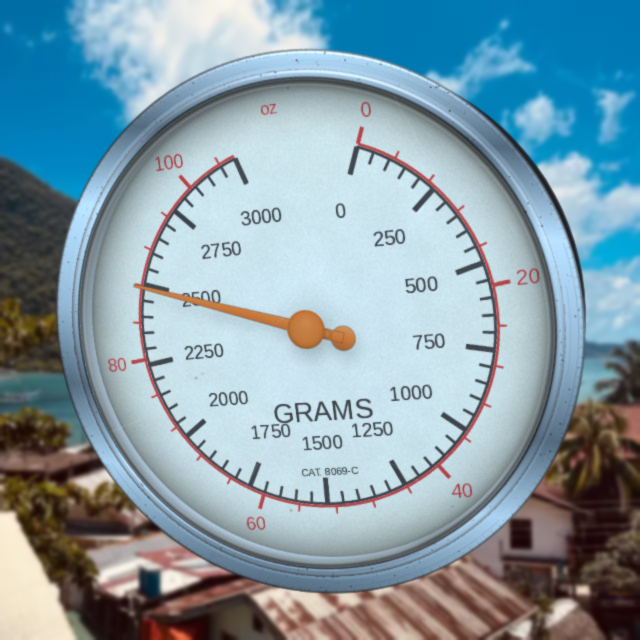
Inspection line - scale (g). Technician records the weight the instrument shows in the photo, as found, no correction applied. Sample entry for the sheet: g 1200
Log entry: g 2500
